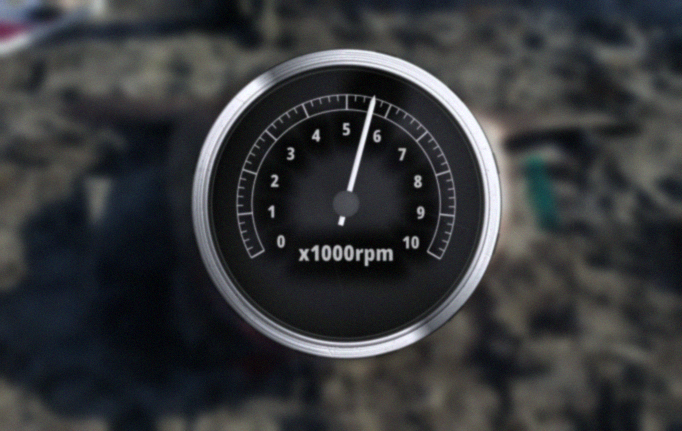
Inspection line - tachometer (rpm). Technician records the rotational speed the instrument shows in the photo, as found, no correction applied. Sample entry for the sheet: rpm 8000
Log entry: rpm 5600
